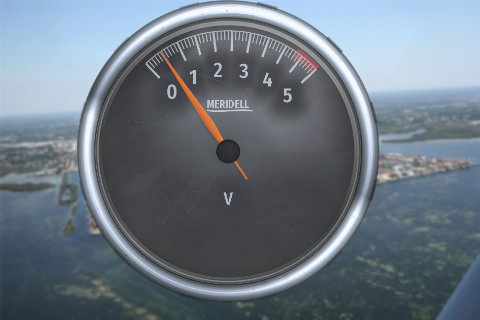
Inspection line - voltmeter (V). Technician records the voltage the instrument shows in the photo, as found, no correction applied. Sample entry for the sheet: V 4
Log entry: V 0.5
